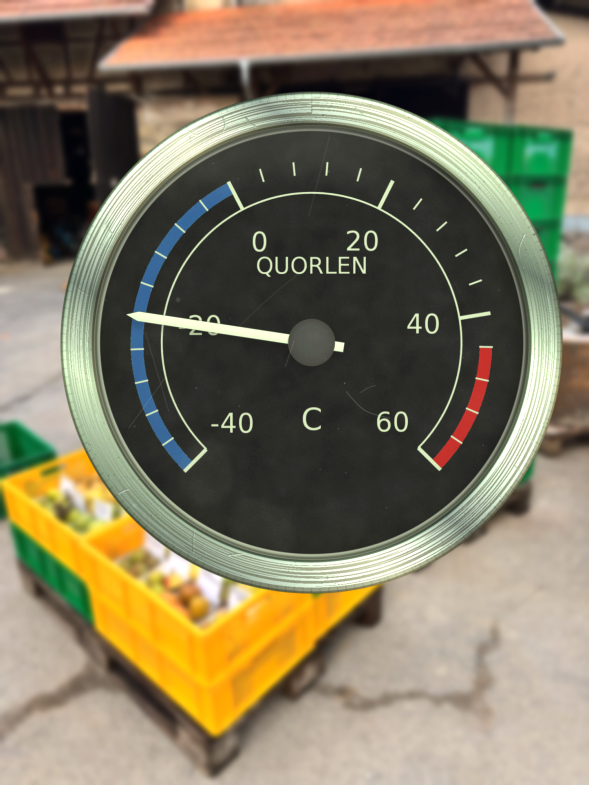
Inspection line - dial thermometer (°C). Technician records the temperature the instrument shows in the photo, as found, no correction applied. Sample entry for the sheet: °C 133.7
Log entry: °C -20
